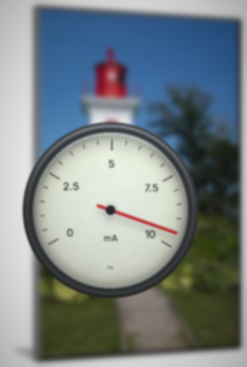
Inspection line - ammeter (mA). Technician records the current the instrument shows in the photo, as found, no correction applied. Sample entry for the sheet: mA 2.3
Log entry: mA 9.5
